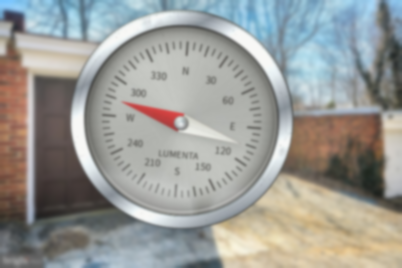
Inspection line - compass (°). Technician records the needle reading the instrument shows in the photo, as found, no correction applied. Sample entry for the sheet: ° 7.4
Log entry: ° 285
